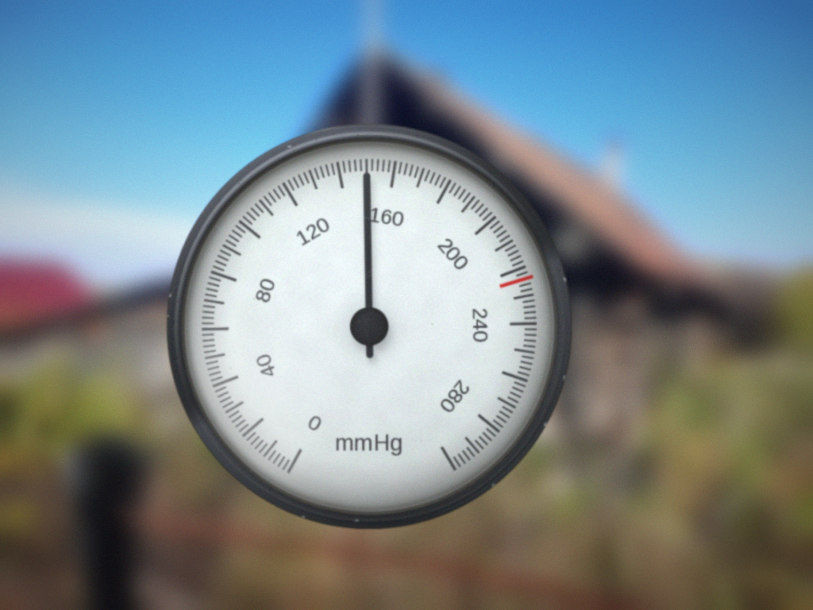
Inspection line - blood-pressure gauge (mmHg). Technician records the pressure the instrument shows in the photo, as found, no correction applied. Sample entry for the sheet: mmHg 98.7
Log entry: mmHg 150
